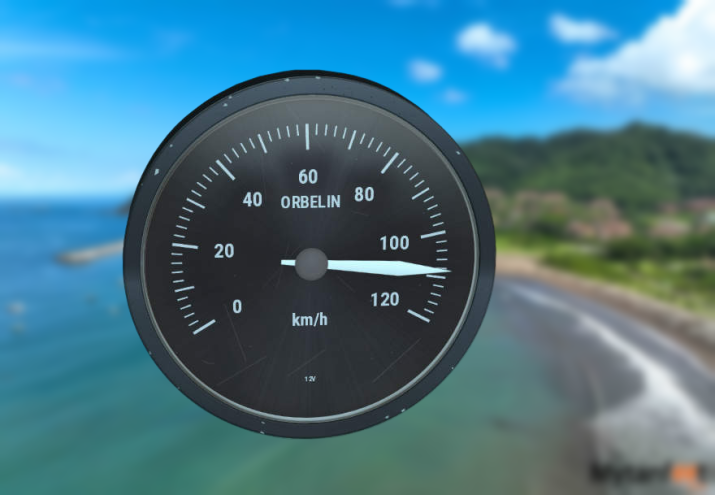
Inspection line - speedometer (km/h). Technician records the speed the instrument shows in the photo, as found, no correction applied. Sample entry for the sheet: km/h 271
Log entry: km/h 108
